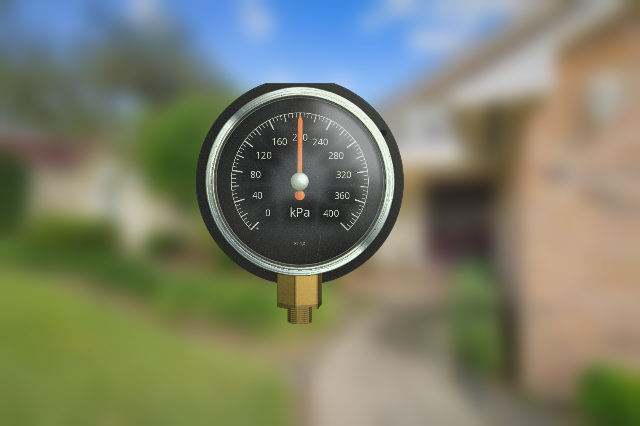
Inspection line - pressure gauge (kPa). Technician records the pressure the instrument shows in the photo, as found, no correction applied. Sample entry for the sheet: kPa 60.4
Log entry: kPa 200
